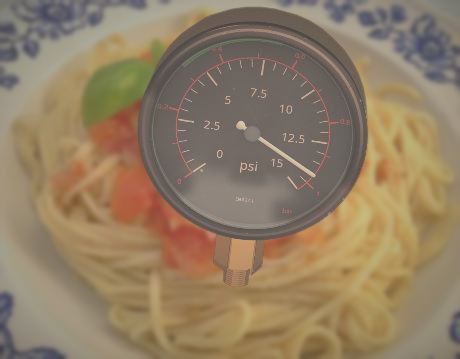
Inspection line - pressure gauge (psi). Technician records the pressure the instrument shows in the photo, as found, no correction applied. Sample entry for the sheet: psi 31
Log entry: psi 14
